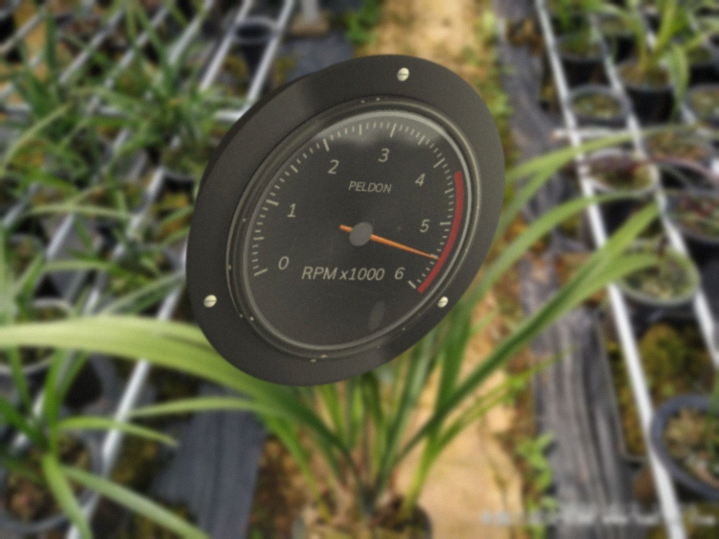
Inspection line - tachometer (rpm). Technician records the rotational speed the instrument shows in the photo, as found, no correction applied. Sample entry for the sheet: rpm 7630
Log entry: rpm 5500
